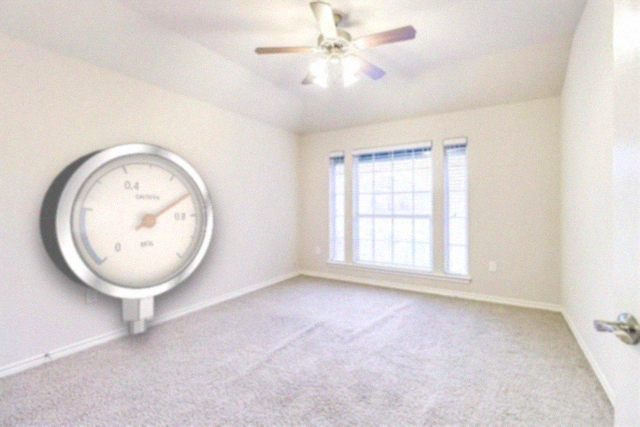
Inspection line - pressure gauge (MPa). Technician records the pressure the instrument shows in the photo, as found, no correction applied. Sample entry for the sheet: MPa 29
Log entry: MPa 0.7
